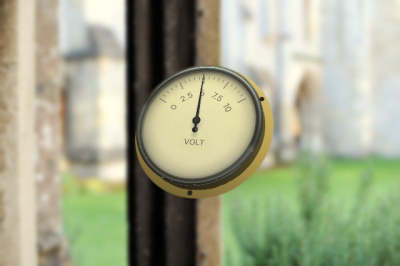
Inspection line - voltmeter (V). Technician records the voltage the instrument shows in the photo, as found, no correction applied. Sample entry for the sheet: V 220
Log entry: V 5
